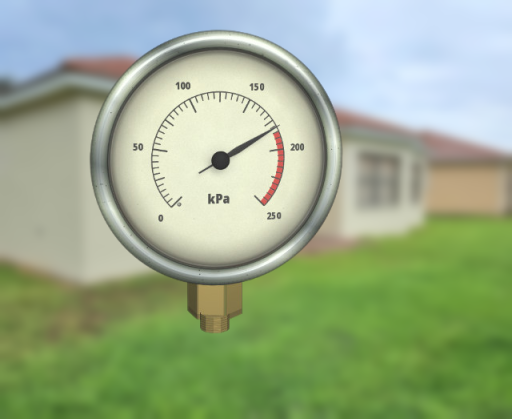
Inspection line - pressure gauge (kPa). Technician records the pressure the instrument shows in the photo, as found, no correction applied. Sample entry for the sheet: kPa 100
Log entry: kPa 180
